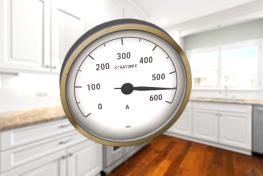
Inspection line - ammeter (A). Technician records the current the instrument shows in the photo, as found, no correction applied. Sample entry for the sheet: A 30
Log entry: A 550
